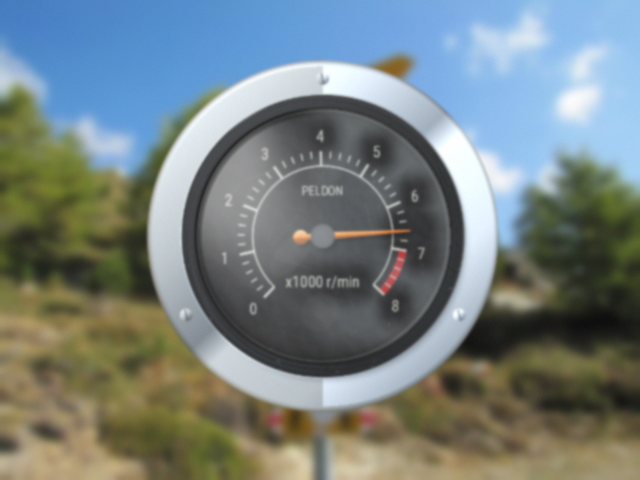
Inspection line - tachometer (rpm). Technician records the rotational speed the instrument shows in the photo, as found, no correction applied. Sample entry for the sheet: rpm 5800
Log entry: rpm 6600
